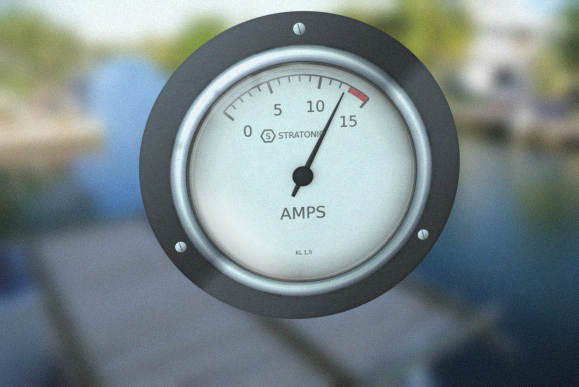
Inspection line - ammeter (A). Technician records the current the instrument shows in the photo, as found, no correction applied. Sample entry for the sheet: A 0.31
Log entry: A 12.5
